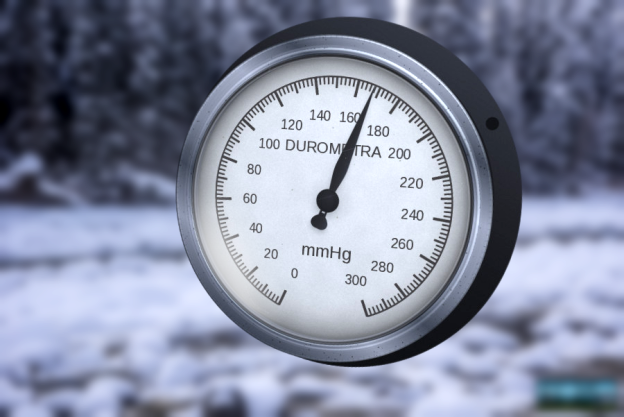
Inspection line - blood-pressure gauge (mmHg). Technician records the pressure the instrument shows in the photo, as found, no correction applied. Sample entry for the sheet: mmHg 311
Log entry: mmHg 168
